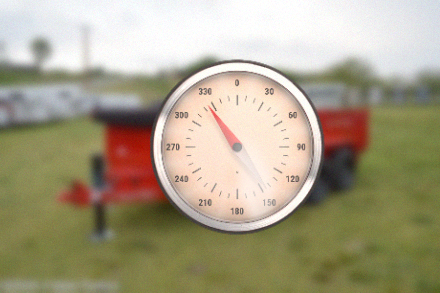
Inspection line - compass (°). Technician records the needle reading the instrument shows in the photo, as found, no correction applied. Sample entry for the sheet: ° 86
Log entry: ° 325
